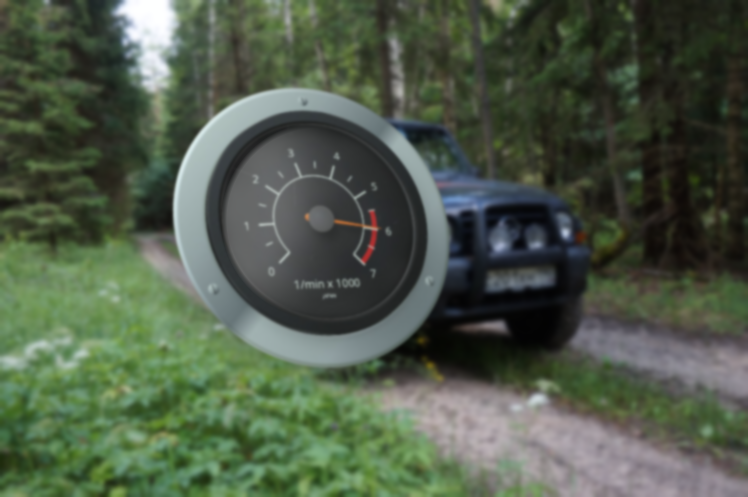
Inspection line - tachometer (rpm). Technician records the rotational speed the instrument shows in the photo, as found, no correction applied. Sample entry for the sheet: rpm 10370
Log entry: rpm 6000
